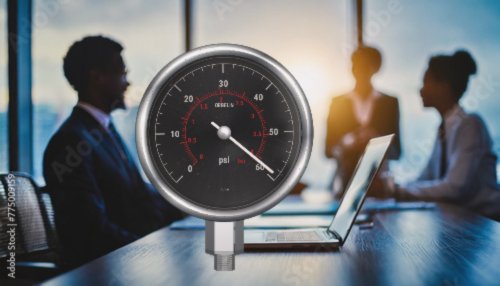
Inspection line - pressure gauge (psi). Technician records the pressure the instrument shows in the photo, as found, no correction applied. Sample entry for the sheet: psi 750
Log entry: psi 59
